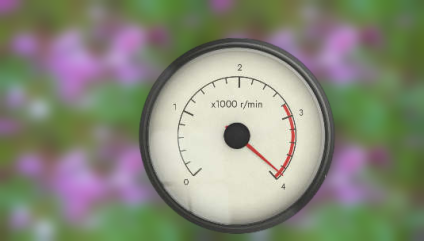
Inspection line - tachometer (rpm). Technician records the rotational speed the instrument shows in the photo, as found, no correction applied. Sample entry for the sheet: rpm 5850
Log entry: rpm 3900
